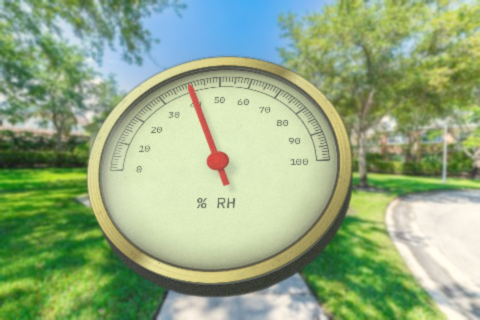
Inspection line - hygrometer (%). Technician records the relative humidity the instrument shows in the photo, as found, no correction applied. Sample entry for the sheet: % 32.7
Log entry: % 40
